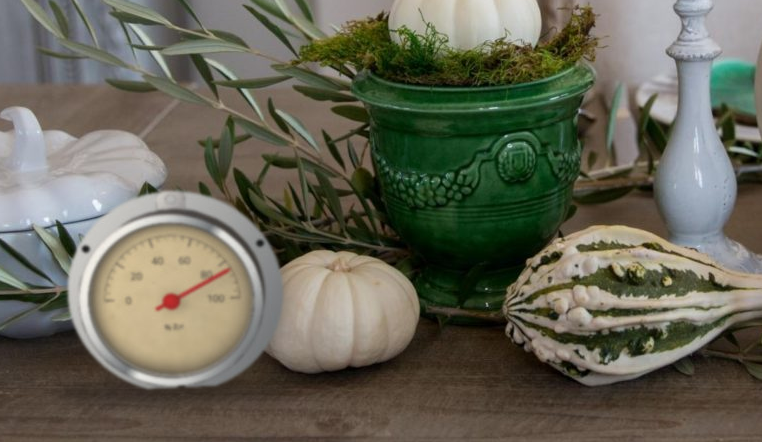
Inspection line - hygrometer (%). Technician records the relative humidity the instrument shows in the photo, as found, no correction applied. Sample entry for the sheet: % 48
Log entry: % 84
